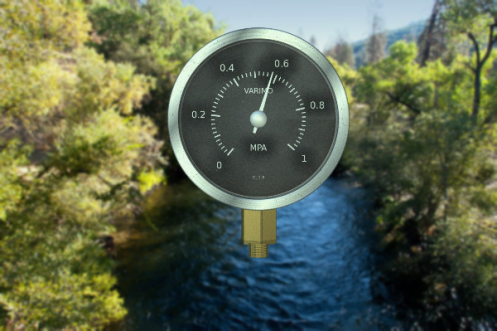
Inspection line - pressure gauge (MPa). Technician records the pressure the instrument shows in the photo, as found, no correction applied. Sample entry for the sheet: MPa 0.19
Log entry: MPa 0.58
